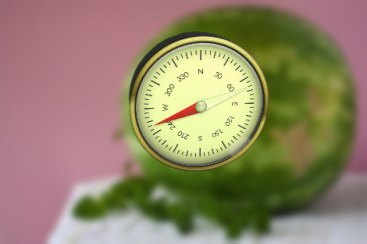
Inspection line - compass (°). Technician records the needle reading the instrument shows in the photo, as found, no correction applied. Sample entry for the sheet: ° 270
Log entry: ° 250
